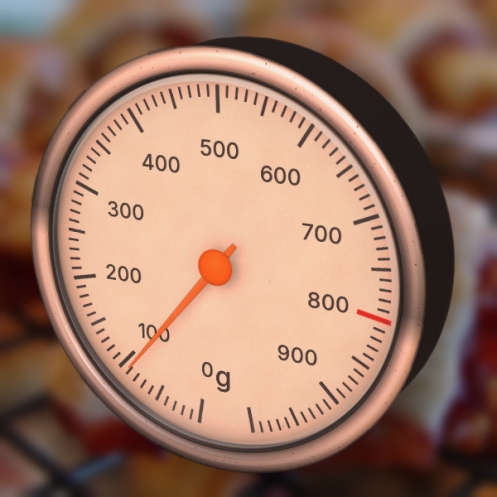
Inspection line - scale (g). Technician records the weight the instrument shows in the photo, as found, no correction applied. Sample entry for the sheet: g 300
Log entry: g 90
